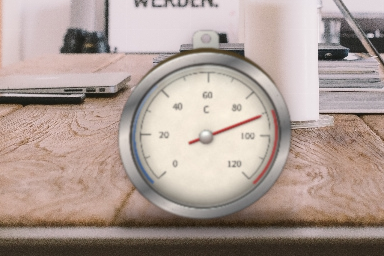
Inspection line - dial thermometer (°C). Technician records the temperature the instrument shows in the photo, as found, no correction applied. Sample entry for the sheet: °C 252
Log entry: °C 90
